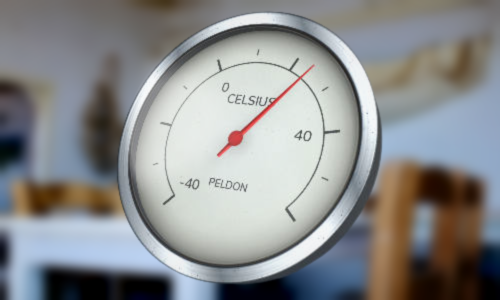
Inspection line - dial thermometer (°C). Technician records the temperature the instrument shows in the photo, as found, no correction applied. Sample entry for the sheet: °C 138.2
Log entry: °C 25
